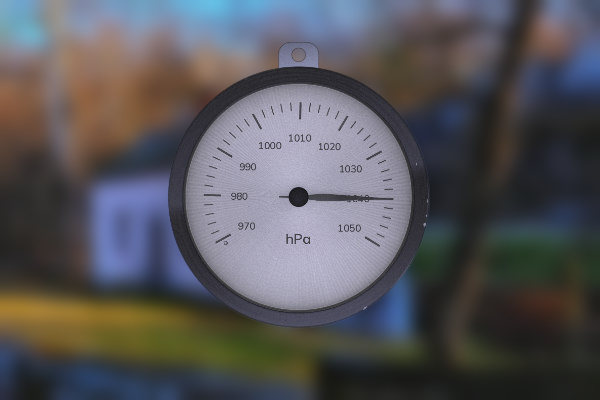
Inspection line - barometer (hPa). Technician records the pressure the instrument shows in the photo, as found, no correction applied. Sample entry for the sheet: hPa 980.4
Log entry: hPa 1040
